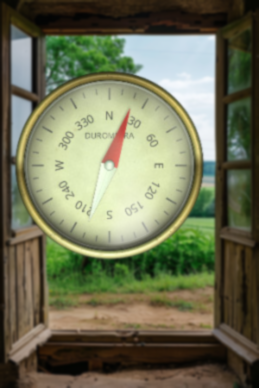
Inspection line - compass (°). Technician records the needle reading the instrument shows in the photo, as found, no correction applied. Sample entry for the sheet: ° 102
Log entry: ° 20
